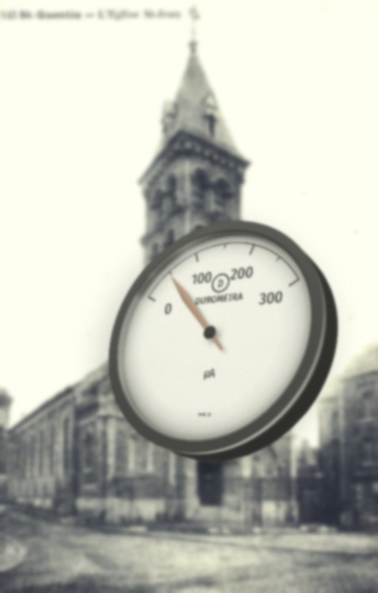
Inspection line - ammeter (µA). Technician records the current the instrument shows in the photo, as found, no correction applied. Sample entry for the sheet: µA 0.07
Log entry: µA 50
